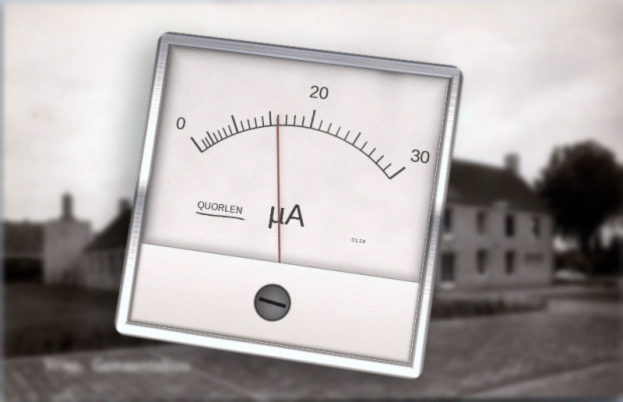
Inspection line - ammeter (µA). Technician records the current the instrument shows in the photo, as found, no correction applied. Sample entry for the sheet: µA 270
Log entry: µA 16
